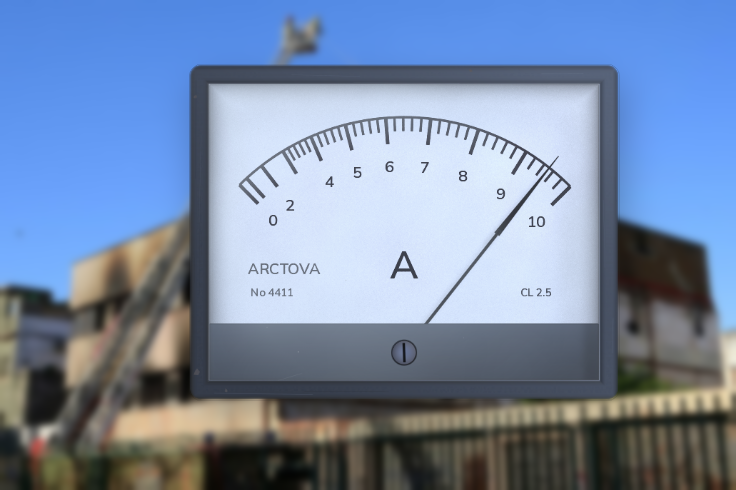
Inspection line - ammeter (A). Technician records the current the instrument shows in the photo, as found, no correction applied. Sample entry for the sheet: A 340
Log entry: A 9.5
